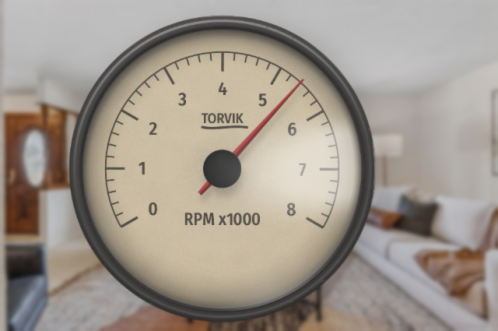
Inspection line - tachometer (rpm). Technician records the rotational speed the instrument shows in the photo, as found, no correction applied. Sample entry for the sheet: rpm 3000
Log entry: rpm 5400
